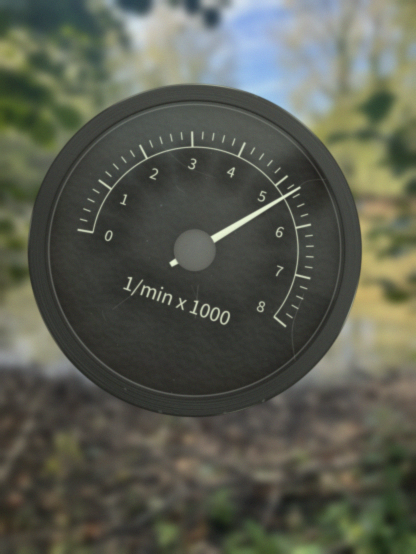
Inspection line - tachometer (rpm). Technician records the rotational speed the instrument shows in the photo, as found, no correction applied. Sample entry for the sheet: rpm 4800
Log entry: rpm 5300
